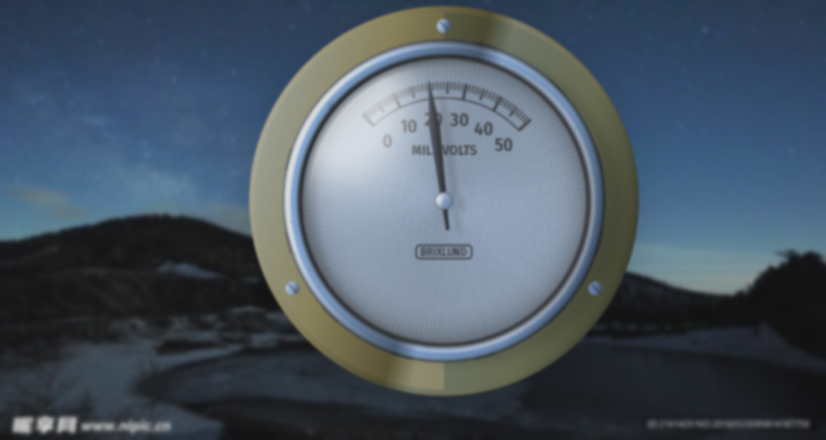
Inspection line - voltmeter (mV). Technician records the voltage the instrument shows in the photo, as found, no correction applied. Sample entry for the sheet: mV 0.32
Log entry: mV 20
